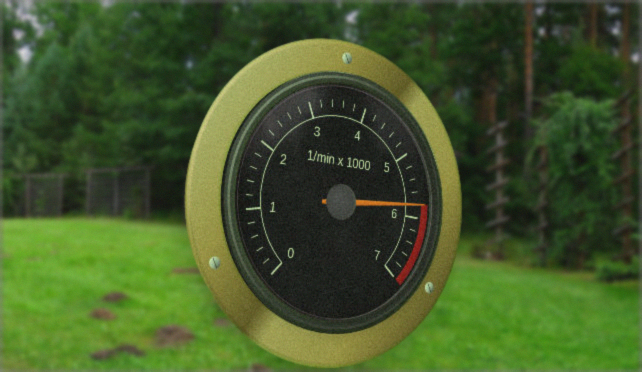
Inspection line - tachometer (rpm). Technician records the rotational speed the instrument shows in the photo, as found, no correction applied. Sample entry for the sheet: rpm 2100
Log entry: rpm 5800
